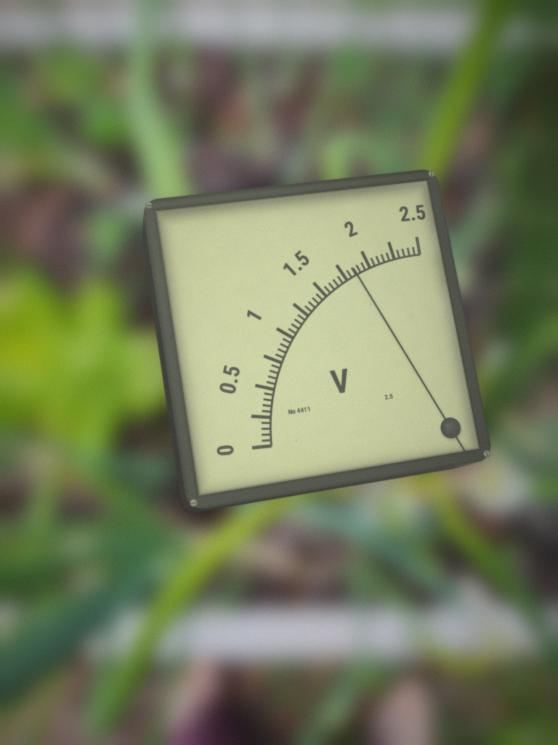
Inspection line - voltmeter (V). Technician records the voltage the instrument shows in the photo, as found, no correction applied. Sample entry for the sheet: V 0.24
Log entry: V 1.85
